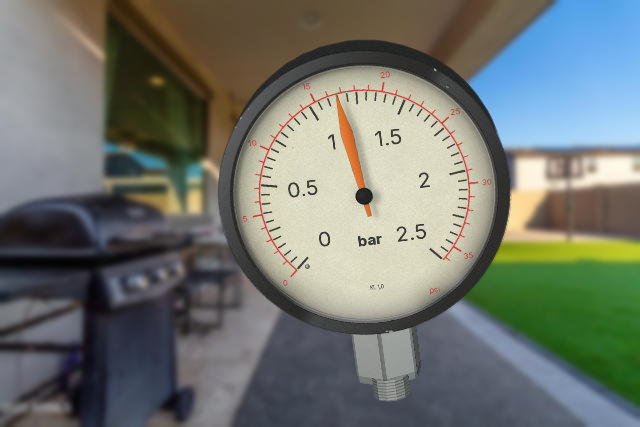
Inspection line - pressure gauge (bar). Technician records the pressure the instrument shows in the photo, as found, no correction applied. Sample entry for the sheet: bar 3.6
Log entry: bar 1.15
